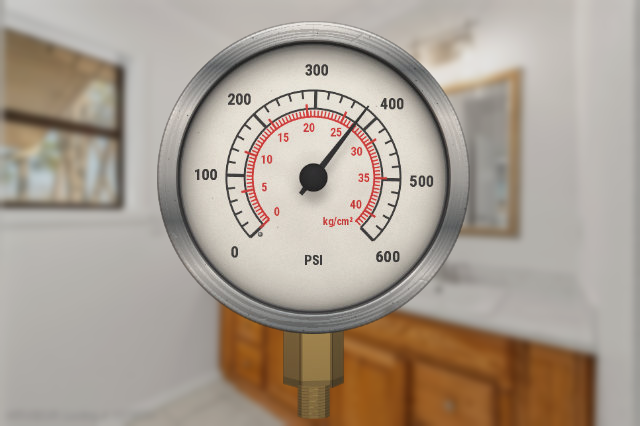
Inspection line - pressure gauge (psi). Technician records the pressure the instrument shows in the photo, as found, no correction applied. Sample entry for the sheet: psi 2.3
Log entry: psi 380
